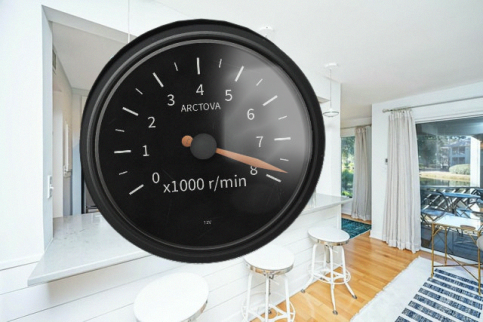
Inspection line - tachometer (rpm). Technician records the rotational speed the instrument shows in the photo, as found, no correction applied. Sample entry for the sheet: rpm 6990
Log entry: rpm 7750
